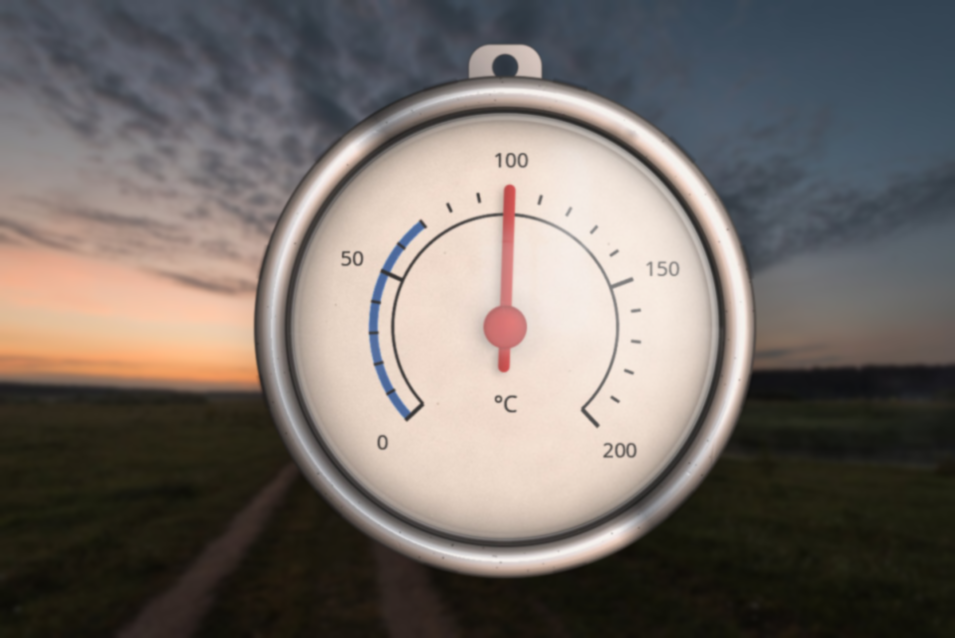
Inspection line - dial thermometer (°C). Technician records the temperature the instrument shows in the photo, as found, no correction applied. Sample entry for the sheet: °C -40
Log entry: °C 100
